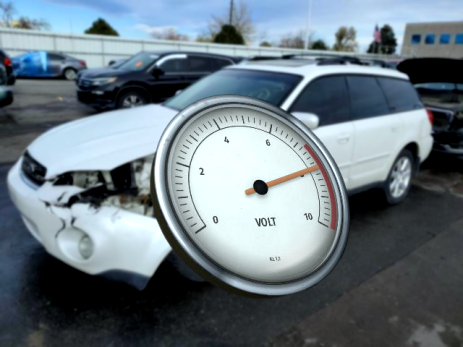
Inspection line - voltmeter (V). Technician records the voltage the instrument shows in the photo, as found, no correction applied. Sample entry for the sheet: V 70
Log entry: V 8
